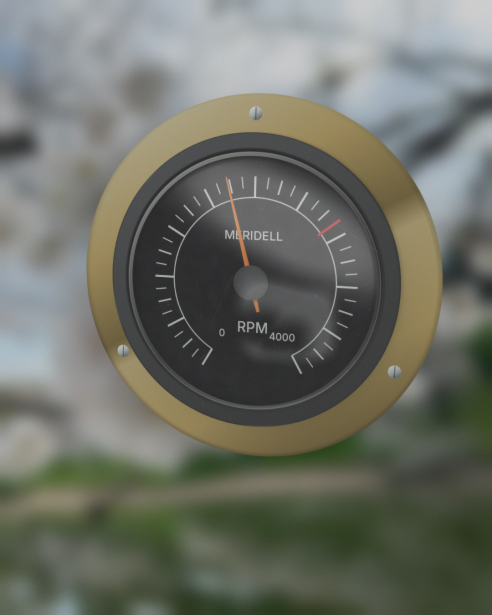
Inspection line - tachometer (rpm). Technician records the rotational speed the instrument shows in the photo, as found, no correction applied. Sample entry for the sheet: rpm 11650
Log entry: rpm 1800
